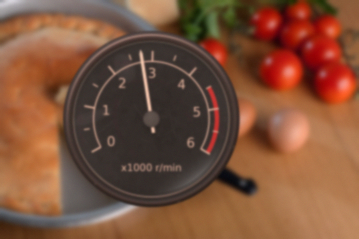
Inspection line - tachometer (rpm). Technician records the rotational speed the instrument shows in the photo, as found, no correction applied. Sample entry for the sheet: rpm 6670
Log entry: rpm 2750
